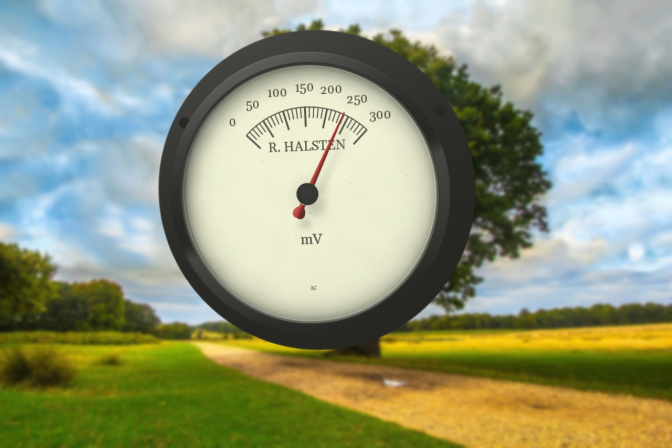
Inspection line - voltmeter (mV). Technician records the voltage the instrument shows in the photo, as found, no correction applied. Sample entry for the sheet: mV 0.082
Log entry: mV 240
